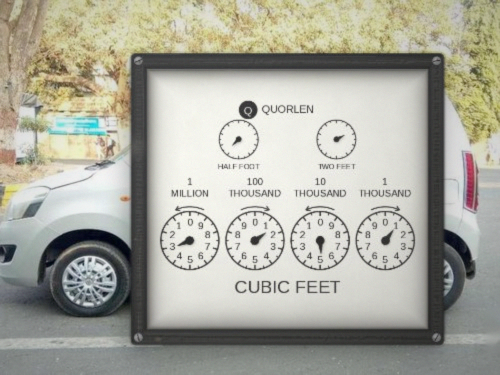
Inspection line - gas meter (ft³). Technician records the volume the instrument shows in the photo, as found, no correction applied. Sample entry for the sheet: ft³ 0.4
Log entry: ft³ 315100
